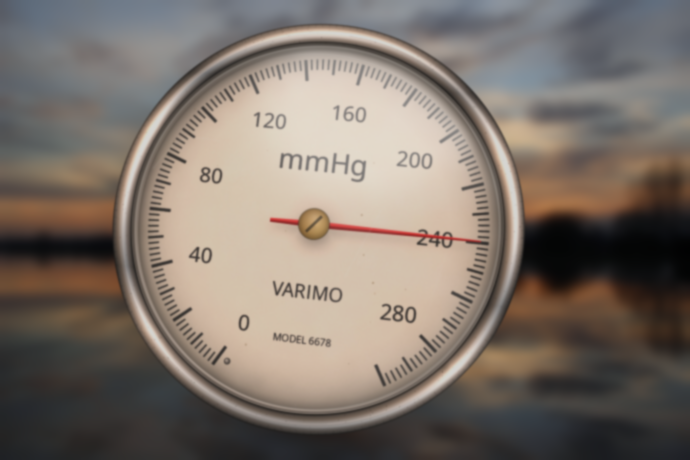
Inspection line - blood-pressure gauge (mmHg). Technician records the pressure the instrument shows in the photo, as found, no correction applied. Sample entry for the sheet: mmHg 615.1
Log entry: mmHg 240
